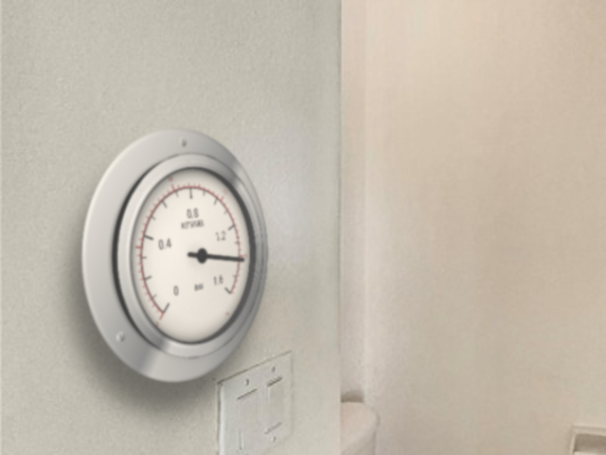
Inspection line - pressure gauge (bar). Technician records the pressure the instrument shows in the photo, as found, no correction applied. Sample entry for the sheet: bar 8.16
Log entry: bar 1.4
